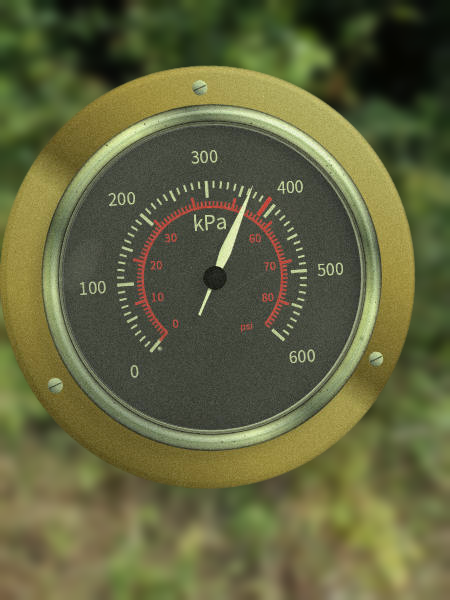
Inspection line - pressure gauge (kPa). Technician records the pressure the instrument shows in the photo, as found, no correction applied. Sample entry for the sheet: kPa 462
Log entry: kPa 360
